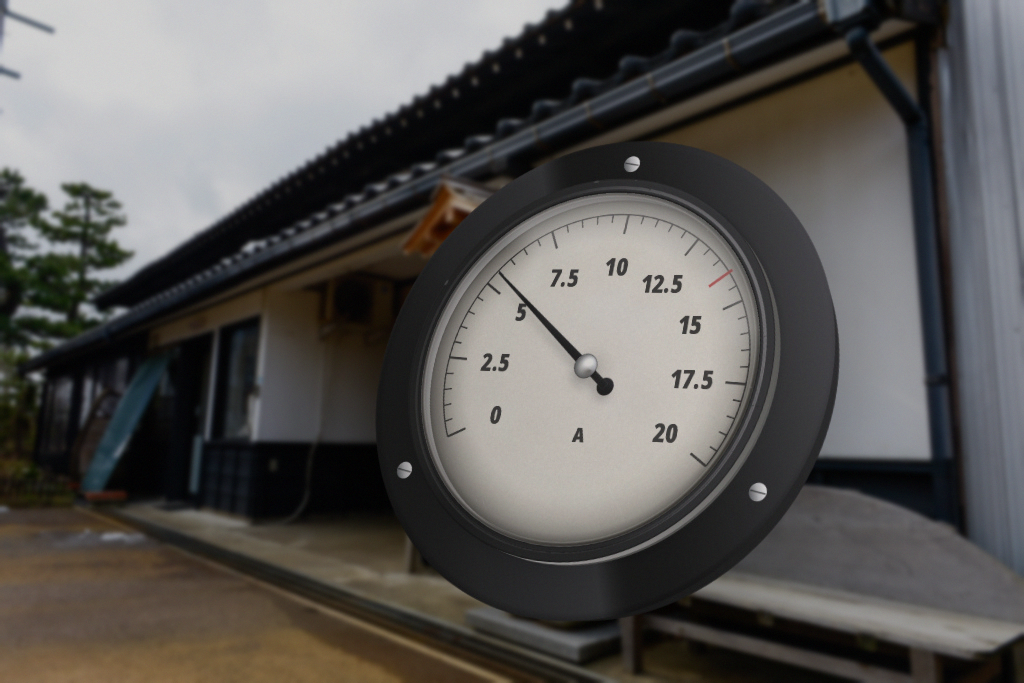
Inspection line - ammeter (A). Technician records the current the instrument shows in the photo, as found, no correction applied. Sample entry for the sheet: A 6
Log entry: A 5.5
